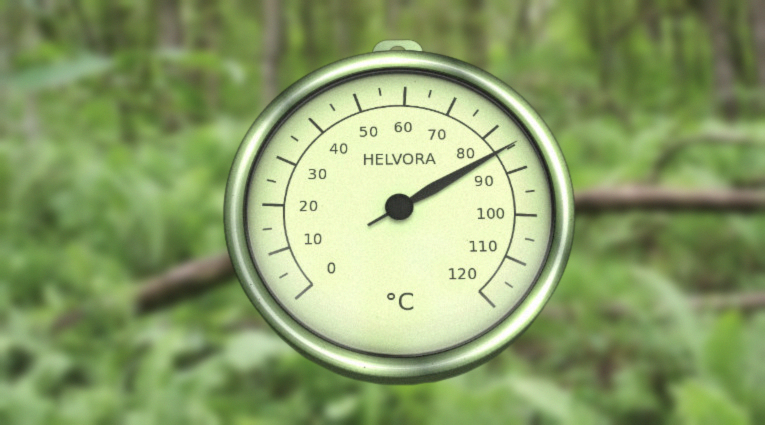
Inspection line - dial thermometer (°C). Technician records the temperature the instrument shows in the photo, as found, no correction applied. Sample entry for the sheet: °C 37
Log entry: °C 85
